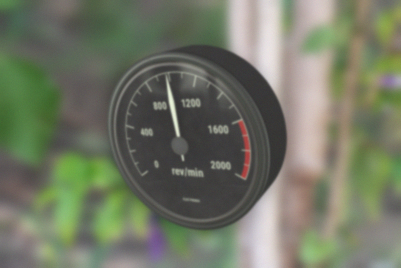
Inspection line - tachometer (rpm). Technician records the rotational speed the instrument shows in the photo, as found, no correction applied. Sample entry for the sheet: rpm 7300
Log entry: rpm 1000
